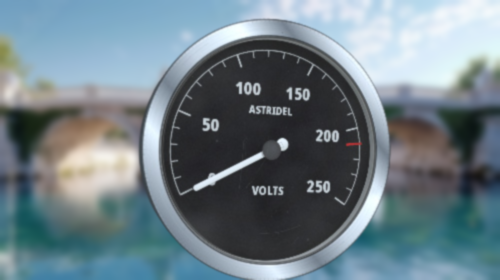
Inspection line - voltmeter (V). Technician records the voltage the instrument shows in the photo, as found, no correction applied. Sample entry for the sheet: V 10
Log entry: V 0
